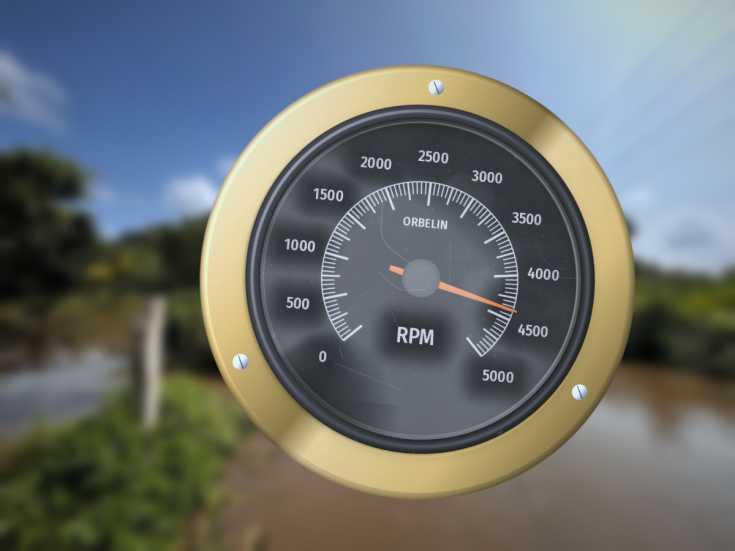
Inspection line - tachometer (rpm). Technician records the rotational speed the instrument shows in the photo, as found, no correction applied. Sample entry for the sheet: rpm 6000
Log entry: rpm 4400
